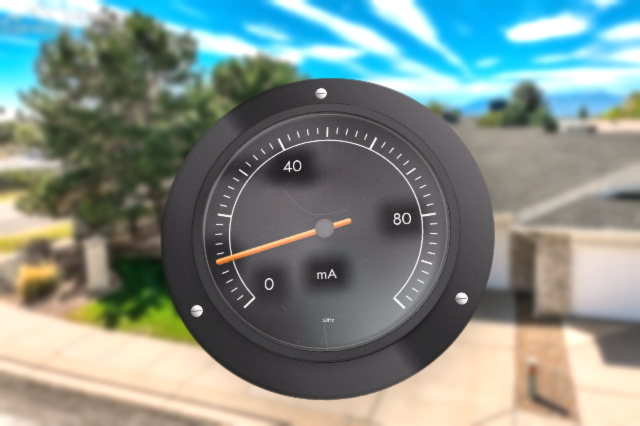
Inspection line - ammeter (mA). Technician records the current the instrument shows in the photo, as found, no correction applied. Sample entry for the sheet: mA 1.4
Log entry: mA 10
